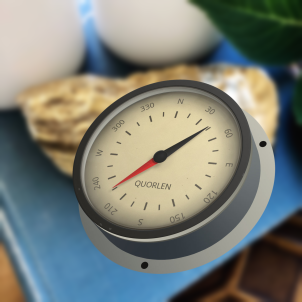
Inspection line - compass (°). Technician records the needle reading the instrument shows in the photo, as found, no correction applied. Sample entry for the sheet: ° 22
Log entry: ° 225
